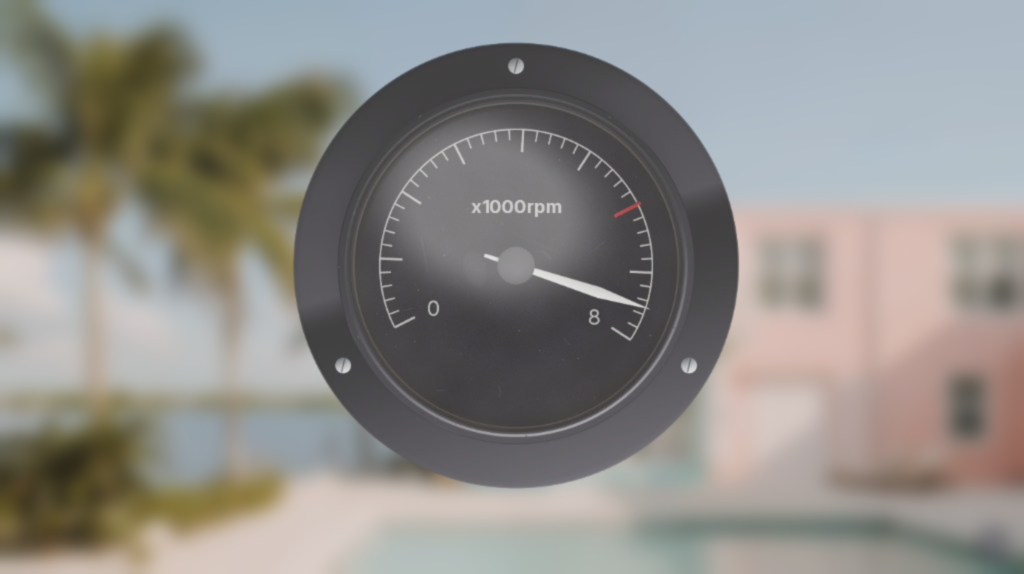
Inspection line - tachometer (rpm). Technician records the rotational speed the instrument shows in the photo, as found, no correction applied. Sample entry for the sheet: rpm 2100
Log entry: rpm 7500
